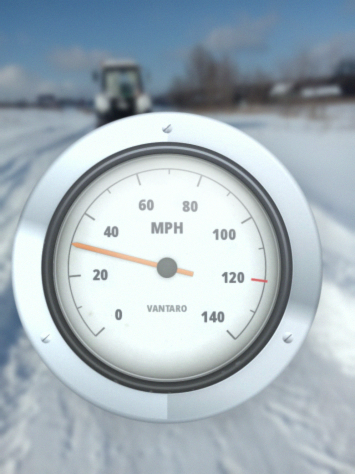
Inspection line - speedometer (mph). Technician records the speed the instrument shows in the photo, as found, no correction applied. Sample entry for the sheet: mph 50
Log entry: mph 30
